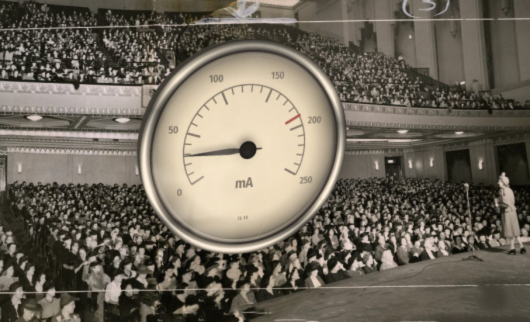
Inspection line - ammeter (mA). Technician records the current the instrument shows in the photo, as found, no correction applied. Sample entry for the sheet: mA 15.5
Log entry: mA 30
